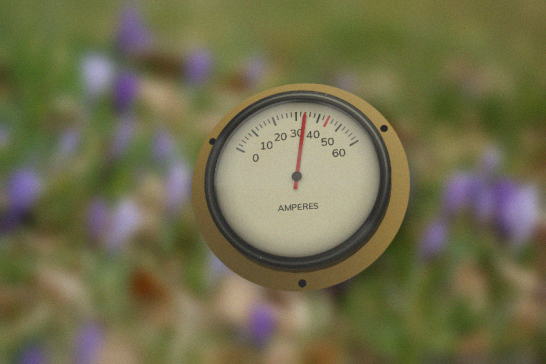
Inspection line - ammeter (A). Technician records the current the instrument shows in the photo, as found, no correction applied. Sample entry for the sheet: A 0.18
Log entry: A 34
